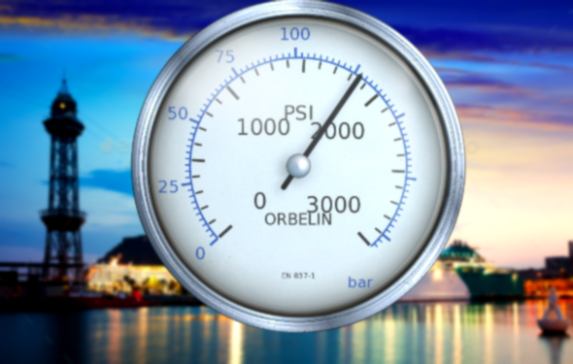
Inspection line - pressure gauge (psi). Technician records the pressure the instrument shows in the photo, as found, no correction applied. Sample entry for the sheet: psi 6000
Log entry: psi 1850
